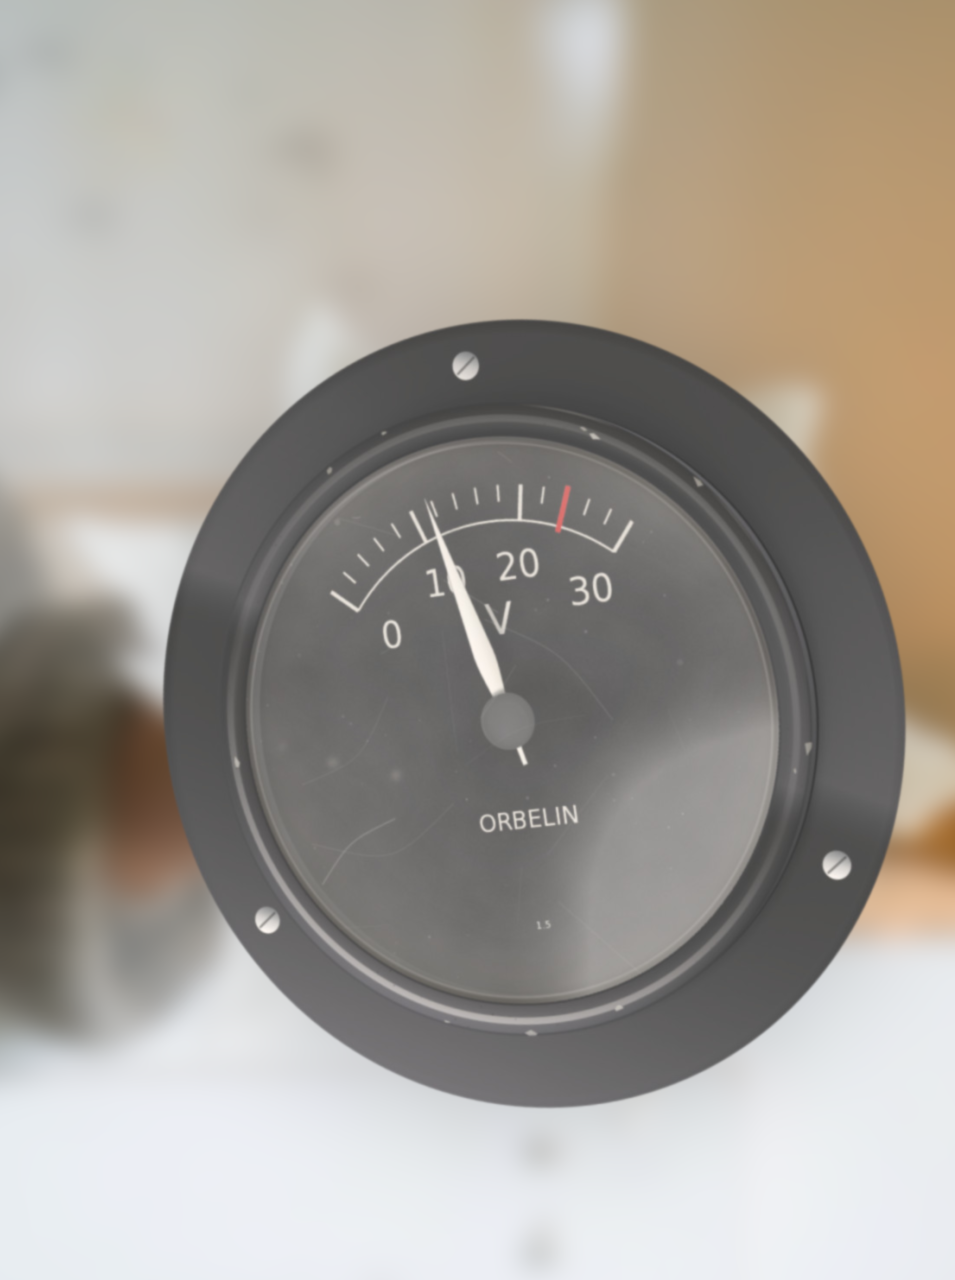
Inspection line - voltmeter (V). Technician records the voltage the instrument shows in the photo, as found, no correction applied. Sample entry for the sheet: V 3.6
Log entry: V 12
